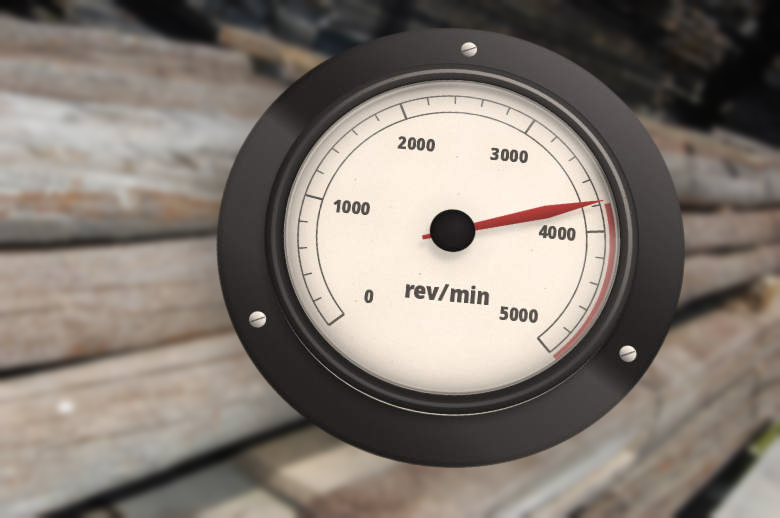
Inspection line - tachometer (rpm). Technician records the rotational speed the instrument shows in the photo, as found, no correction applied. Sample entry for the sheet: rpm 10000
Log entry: rpm 3800
